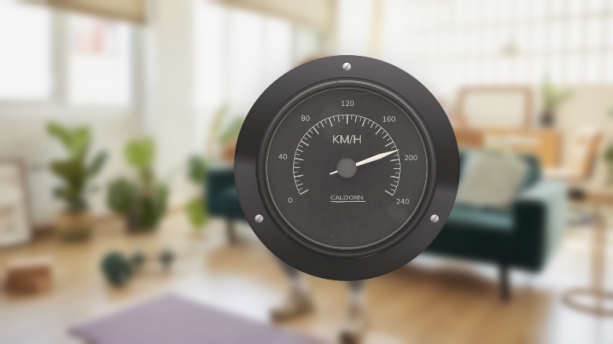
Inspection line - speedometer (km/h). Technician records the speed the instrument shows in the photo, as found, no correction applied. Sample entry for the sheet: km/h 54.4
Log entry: km/h 190
